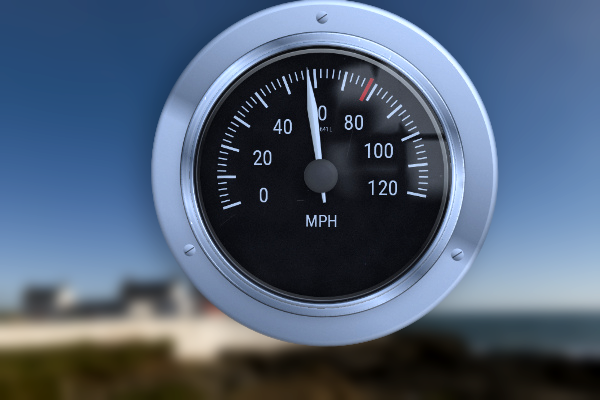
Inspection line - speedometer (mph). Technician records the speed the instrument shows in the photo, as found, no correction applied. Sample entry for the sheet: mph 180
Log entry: mph 58
